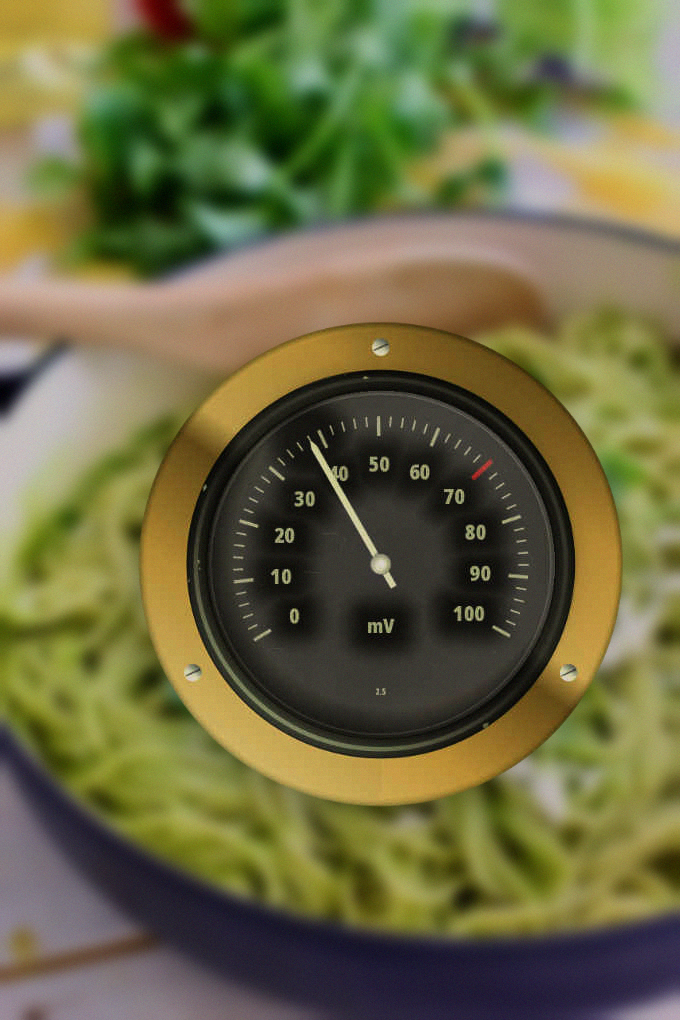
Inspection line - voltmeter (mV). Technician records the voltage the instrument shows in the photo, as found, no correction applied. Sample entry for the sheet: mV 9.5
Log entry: mV 38
